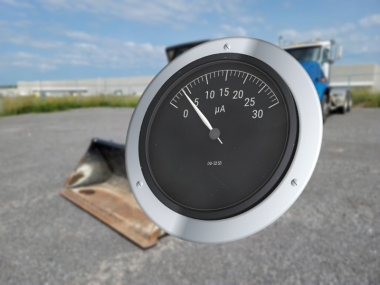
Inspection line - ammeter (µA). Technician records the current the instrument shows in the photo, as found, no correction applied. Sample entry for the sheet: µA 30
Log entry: µA 4
